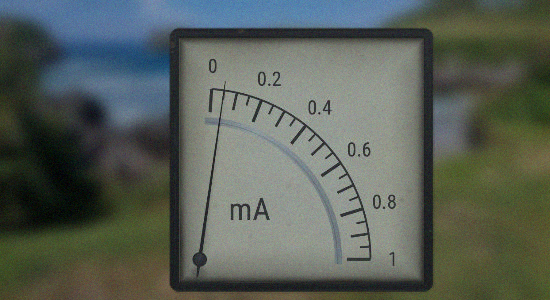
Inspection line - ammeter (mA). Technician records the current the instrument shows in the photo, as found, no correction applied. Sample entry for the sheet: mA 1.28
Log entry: mA 0.05
